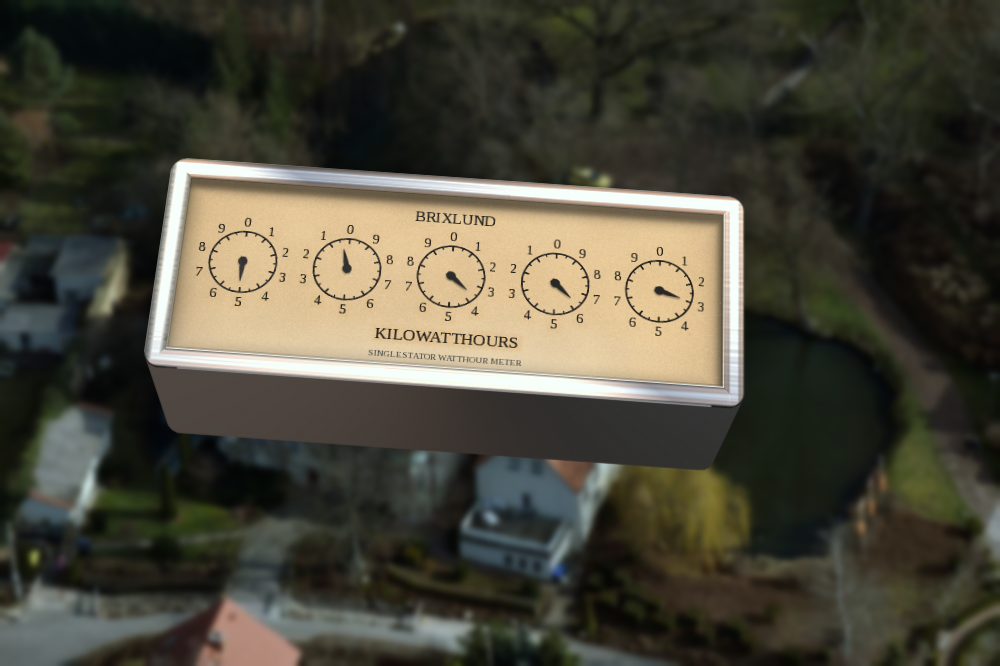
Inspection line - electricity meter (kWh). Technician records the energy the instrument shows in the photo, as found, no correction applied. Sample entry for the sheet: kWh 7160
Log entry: kWh 50363
